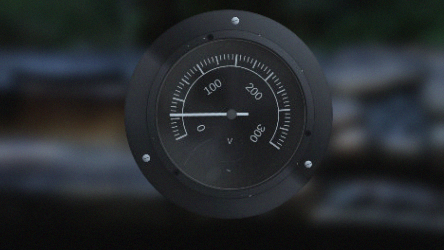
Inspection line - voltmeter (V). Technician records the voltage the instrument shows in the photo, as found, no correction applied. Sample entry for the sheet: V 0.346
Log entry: V 30
